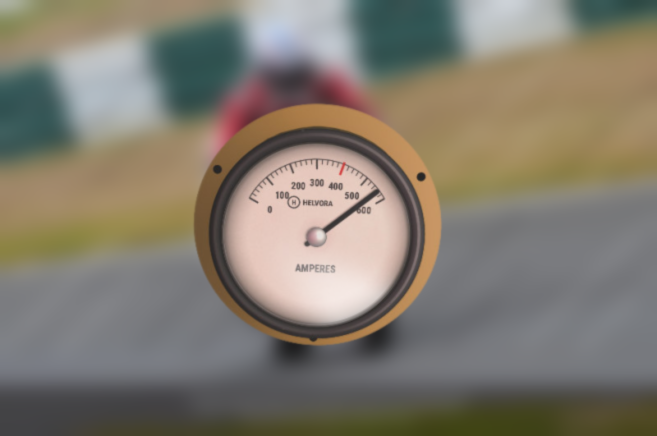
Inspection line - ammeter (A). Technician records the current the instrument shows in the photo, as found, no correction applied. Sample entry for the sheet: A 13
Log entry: A 560
